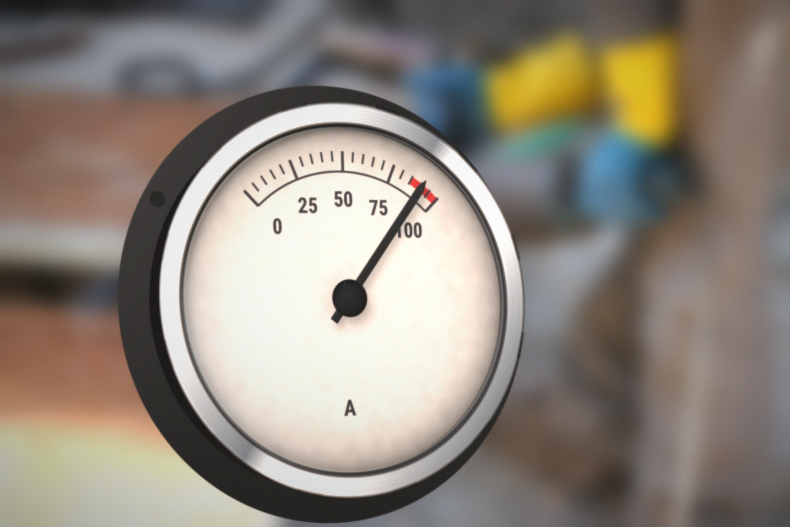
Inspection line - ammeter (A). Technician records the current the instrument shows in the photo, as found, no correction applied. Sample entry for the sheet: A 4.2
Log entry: A 90
